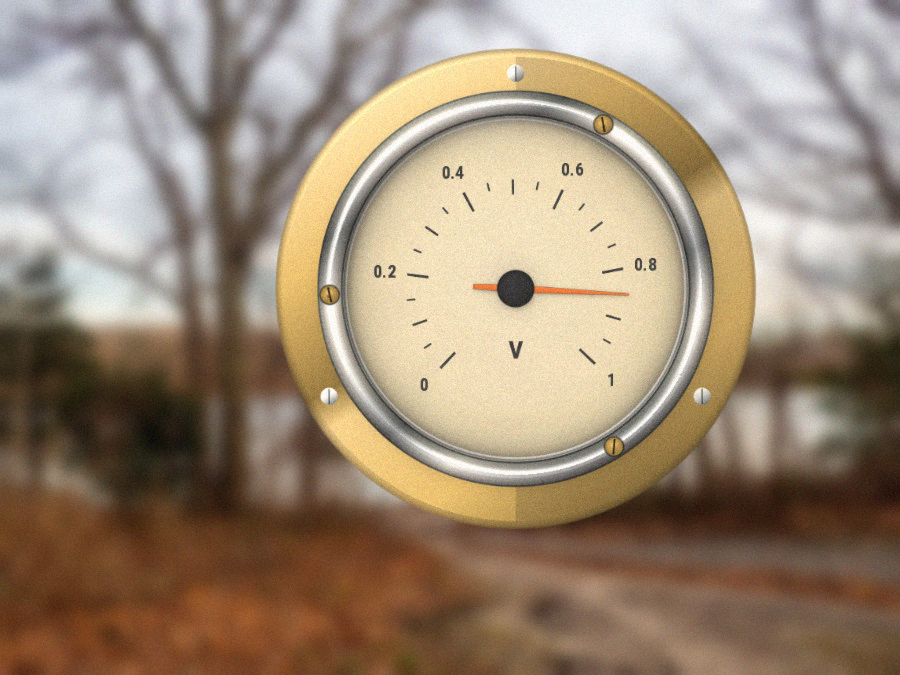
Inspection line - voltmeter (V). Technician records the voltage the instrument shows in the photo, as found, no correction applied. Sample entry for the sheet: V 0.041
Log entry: V 0.85
